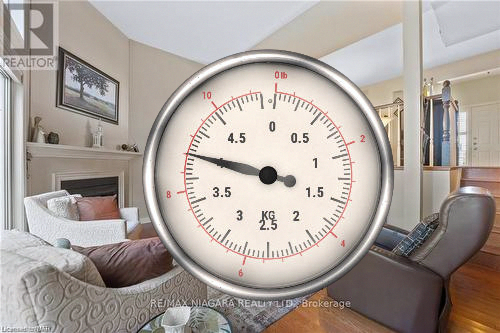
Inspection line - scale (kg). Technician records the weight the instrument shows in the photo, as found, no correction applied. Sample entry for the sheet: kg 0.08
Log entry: kg 4
